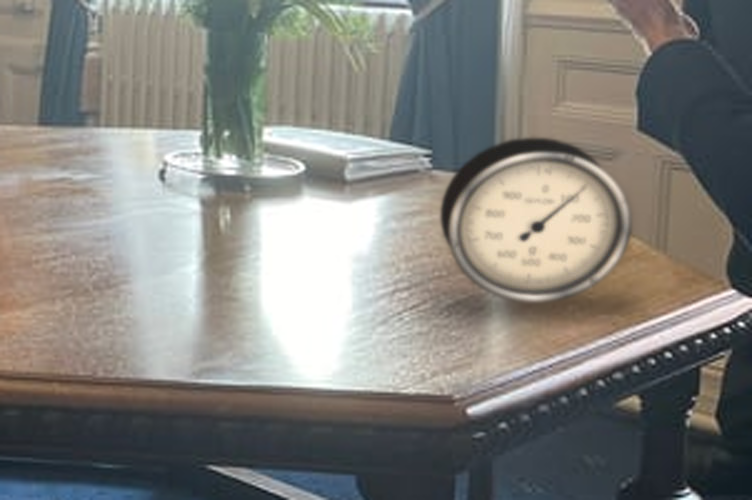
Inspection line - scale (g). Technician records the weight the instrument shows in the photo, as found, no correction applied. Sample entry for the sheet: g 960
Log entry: g 100
